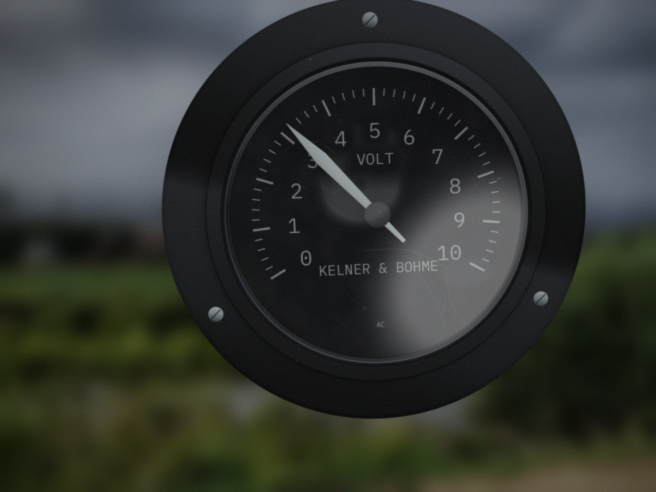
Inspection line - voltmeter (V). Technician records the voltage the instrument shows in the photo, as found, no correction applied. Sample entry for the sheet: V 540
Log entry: V 3.2
